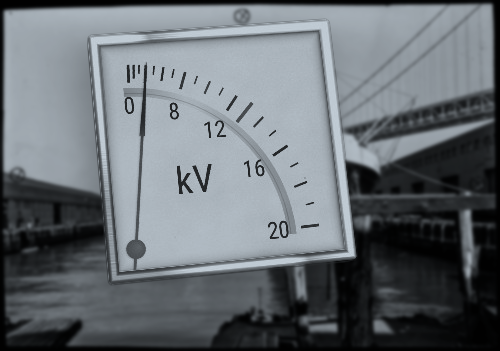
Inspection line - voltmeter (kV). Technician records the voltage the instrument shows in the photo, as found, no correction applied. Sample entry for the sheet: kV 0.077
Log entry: kV 4
